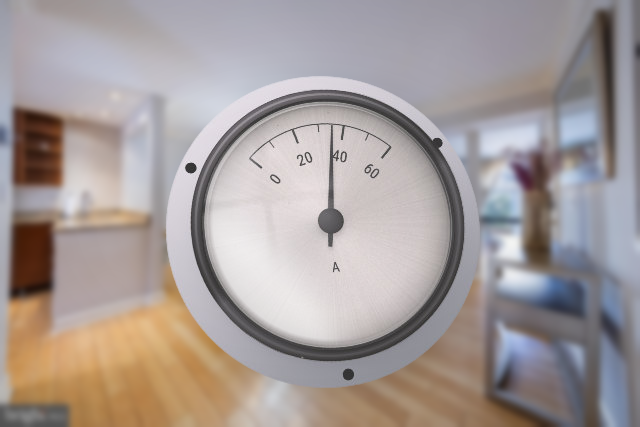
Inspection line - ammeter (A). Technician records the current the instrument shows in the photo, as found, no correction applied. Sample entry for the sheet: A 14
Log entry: A 35
